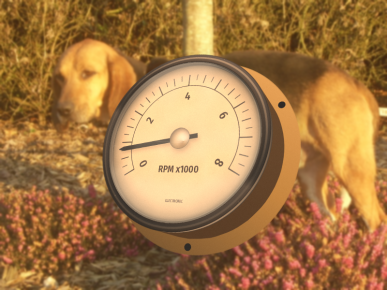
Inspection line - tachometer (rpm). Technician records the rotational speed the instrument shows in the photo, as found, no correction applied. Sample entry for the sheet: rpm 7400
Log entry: rpm 750
